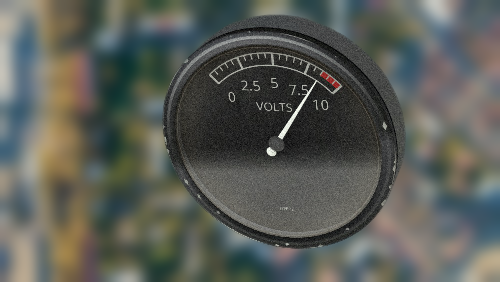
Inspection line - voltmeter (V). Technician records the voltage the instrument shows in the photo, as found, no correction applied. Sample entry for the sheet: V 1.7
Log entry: V 8.5
